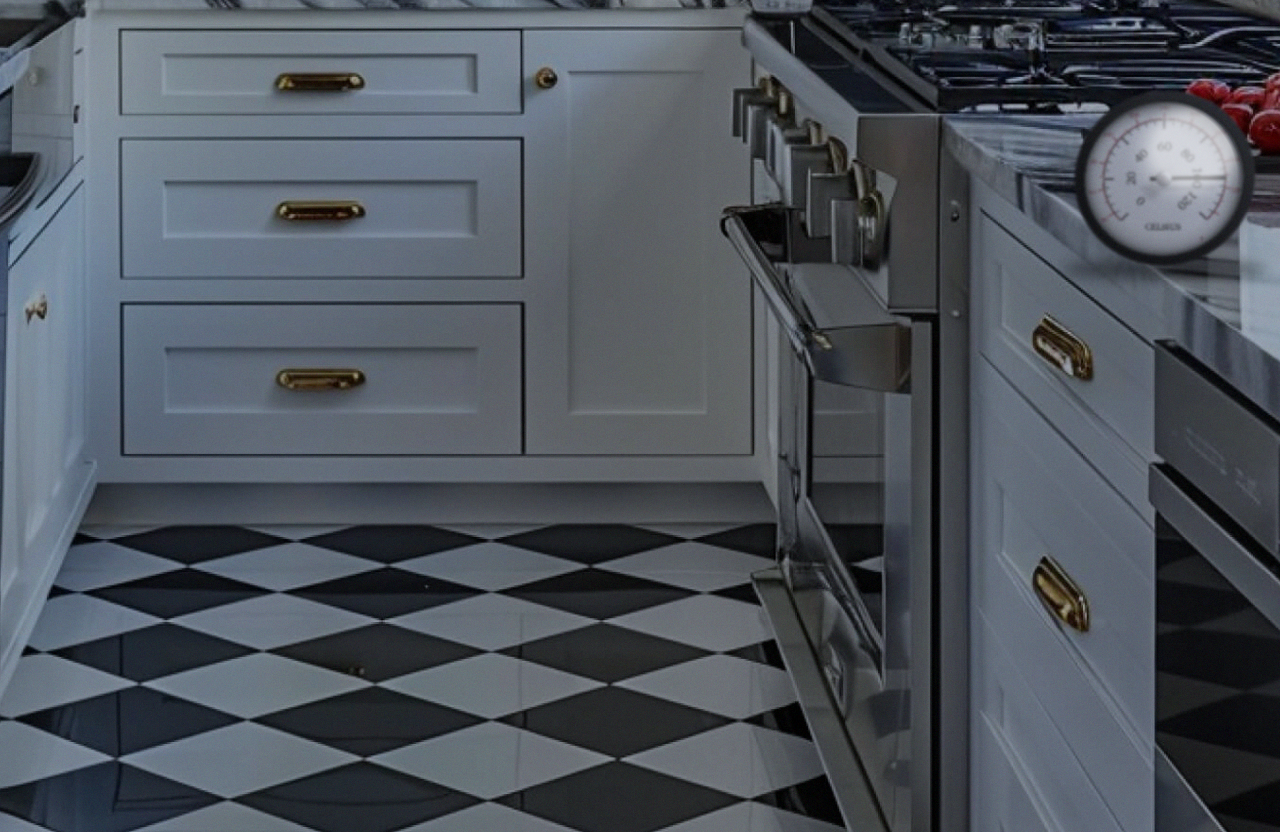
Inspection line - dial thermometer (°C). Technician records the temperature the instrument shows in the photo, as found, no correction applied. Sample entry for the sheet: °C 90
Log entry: °C 100
